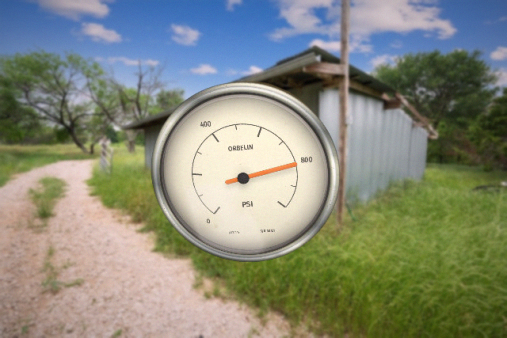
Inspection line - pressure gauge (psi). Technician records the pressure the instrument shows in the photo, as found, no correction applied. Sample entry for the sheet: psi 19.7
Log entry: psi 800
